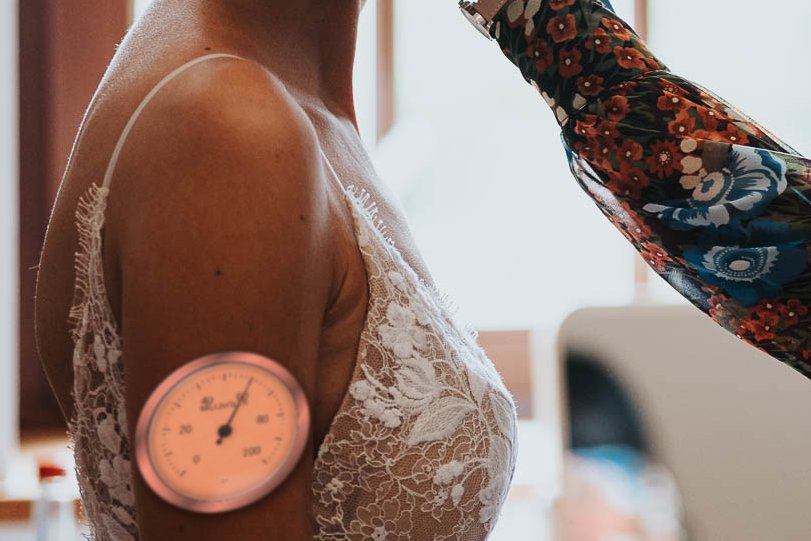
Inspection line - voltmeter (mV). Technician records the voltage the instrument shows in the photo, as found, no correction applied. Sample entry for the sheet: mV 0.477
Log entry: mV 60
